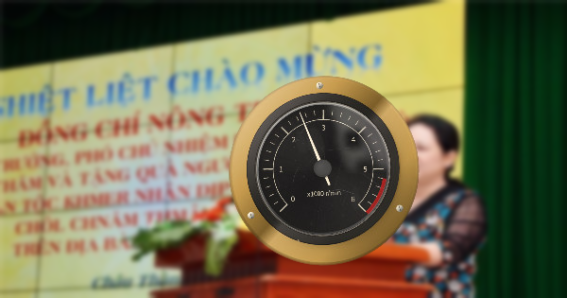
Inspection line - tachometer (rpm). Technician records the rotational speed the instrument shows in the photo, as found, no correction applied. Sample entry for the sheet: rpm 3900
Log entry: rpm 2500
